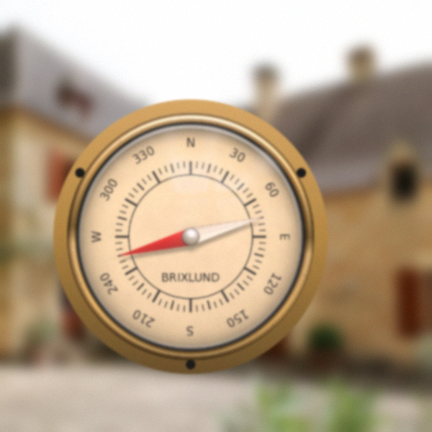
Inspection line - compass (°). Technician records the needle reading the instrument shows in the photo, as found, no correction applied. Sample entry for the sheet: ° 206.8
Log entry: ° 255
